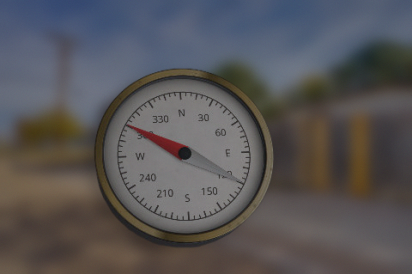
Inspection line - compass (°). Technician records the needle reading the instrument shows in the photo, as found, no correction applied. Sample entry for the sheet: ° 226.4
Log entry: ° 300
